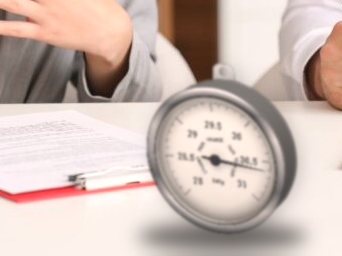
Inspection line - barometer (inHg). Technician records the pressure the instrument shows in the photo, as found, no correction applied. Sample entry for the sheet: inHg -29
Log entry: inHg 30.6
